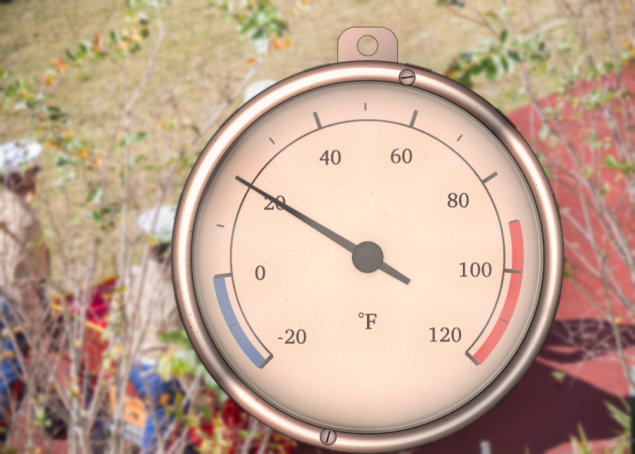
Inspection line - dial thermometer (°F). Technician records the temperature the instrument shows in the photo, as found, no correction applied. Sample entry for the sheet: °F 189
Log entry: °F 20
